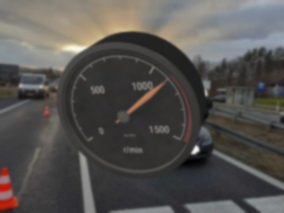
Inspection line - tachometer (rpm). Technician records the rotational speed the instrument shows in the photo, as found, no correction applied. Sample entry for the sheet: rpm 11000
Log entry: rpm 1100
